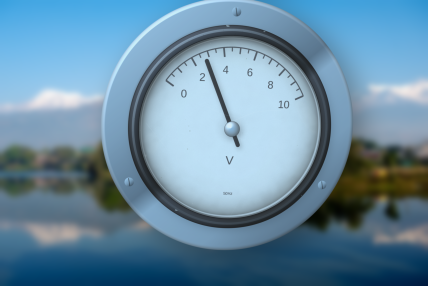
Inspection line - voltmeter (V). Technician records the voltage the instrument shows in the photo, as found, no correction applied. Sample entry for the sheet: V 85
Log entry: V 2.75
